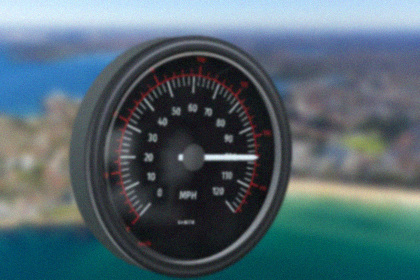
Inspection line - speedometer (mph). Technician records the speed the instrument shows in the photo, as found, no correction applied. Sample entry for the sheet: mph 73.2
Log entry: mph 100
